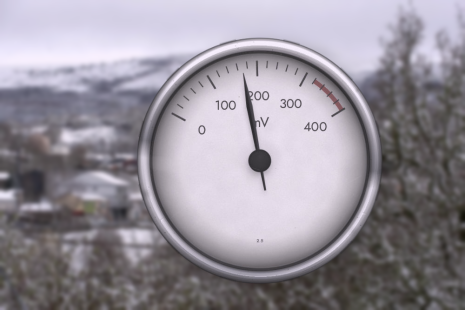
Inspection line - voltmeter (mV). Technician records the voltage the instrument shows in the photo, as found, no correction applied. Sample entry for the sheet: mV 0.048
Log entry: mV 170
